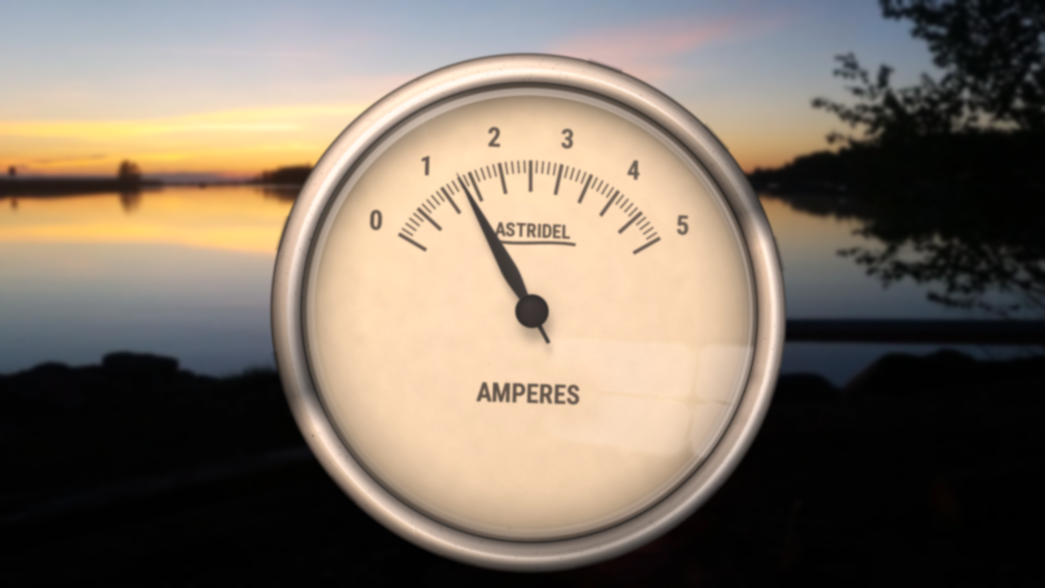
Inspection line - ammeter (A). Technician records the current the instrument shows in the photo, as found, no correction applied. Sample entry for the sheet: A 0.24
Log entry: A 1.3
